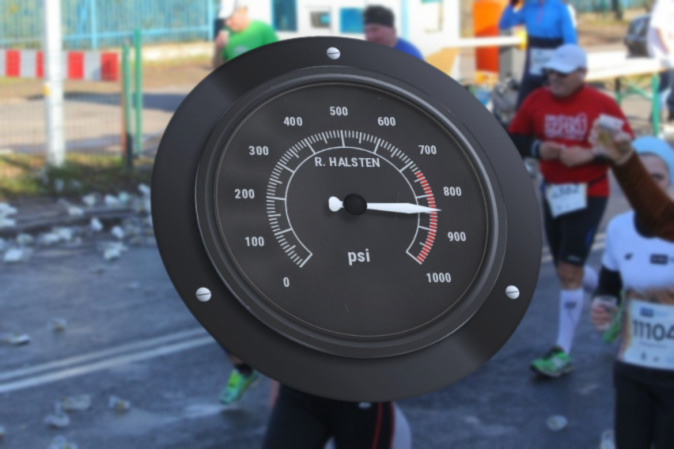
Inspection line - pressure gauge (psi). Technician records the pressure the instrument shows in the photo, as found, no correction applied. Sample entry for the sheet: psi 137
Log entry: psi 850
